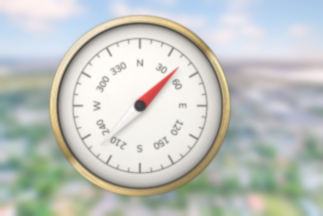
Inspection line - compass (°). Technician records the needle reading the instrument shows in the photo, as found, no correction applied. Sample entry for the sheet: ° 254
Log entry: ° 45
